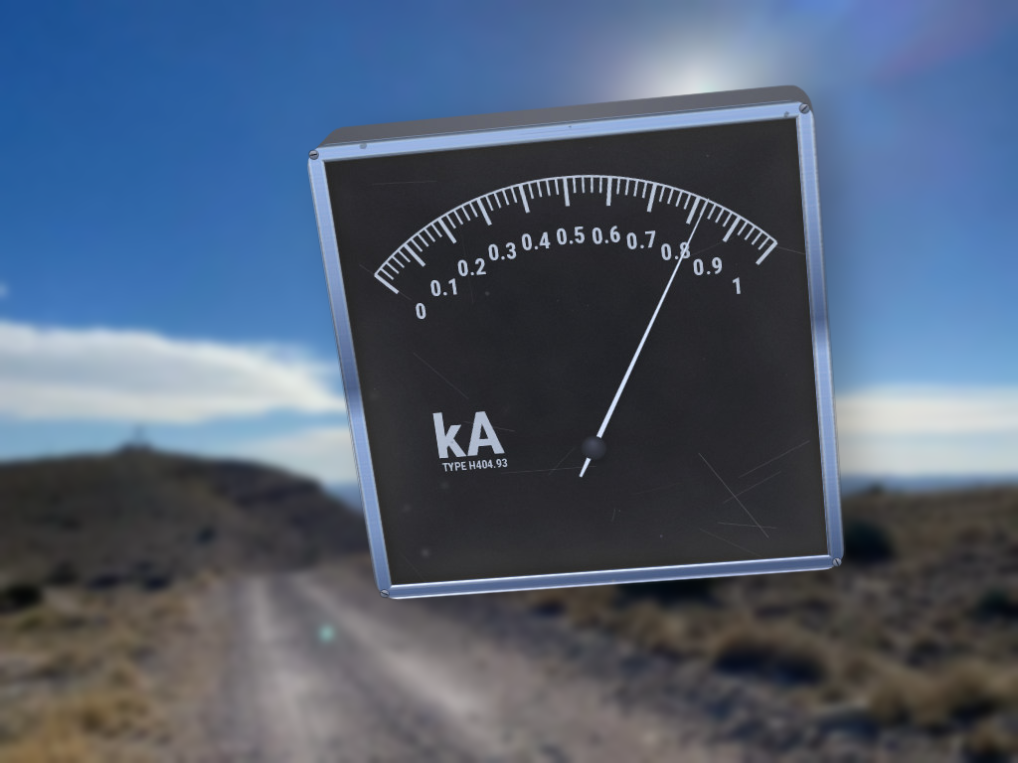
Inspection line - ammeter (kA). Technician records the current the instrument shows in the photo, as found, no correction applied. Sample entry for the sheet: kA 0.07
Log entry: kA 0.82
